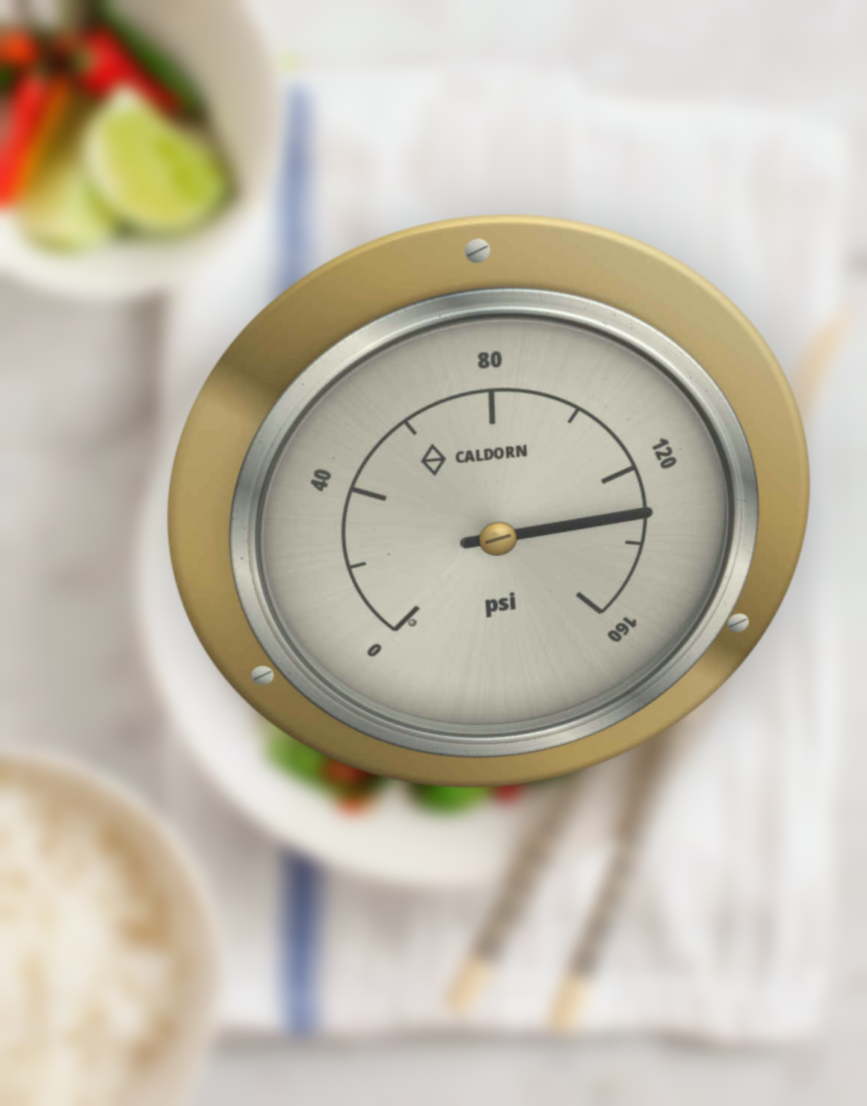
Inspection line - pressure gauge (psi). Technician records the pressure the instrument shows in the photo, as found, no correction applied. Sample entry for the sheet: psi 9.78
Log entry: psi 130
